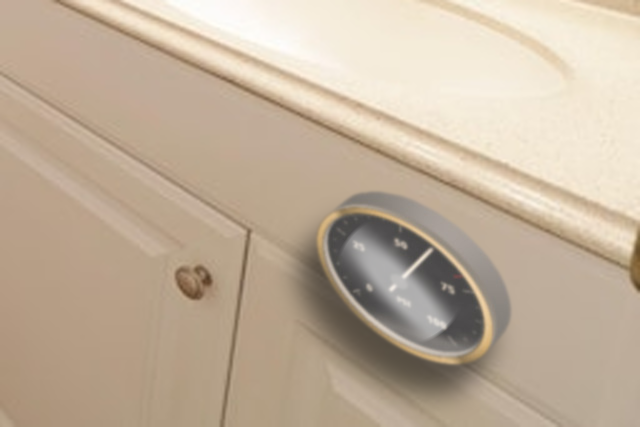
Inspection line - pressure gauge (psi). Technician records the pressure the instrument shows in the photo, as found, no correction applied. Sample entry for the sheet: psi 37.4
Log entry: psi 60
